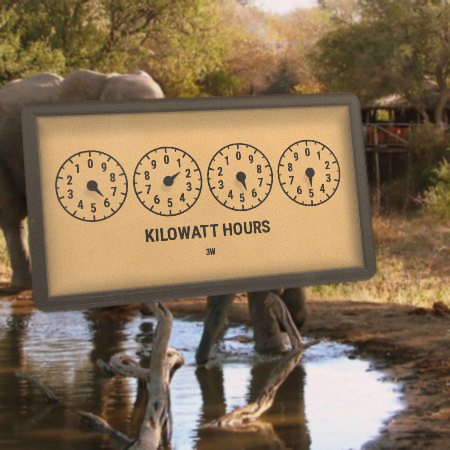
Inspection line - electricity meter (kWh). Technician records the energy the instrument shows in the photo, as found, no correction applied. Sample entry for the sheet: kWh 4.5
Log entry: kWh 6155
